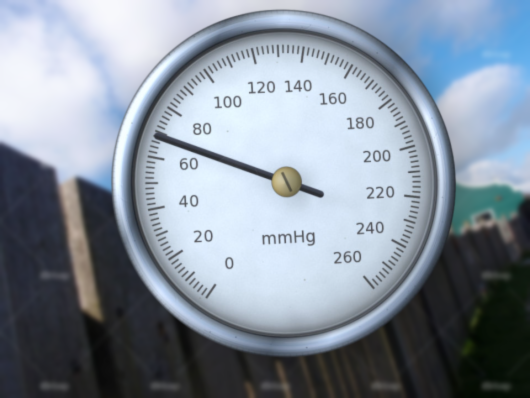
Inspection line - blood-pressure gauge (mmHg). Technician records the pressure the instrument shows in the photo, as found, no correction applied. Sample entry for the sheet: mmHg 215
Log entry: mmHg 68
